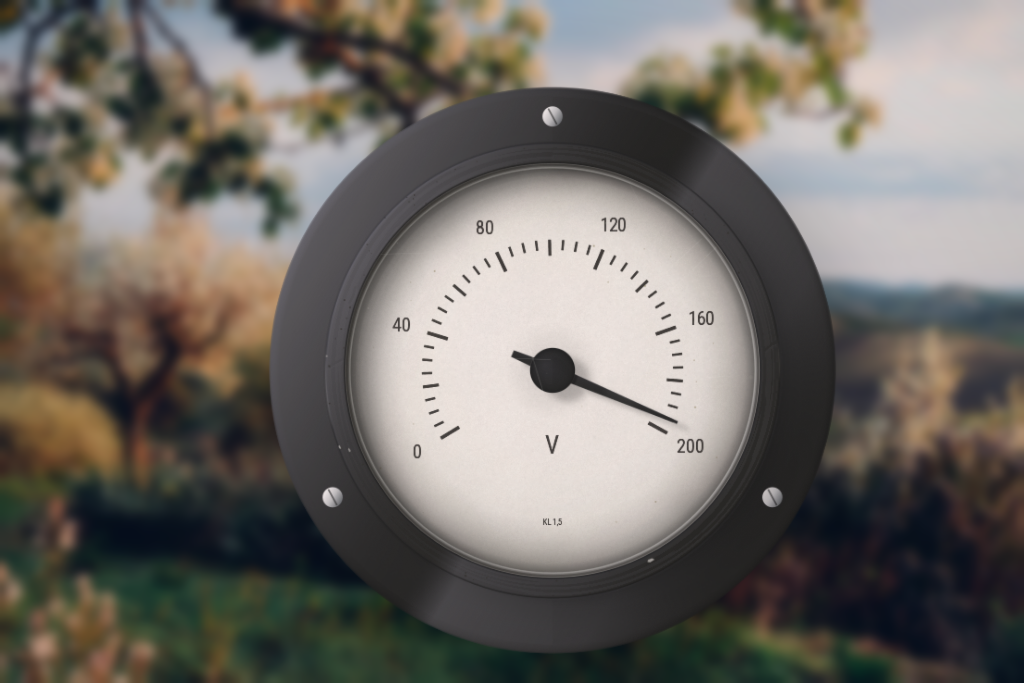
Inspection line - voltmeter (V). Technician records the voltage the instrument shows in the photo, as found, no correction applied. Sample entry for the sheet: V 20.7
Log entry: V 195
